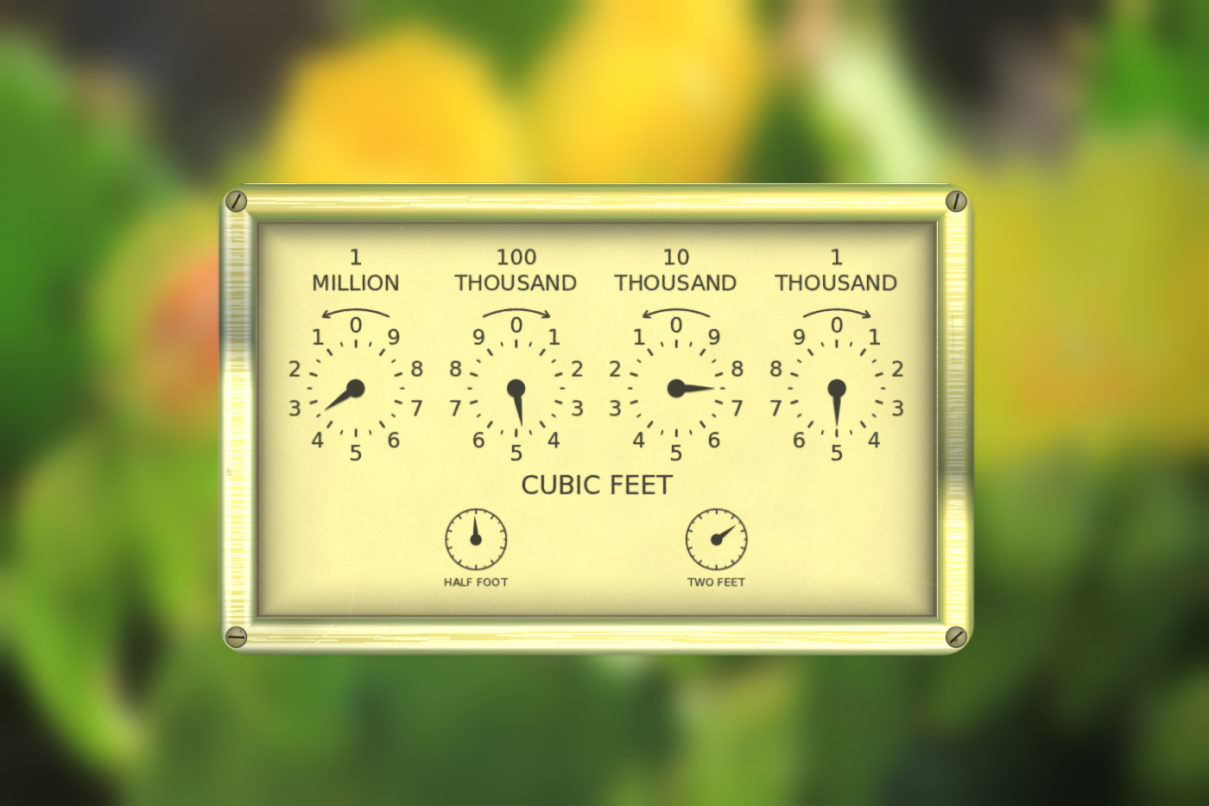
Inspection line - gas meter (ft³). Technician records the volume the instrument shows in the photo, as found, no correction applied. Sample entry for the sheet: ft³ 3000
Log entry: ft³ 347500
